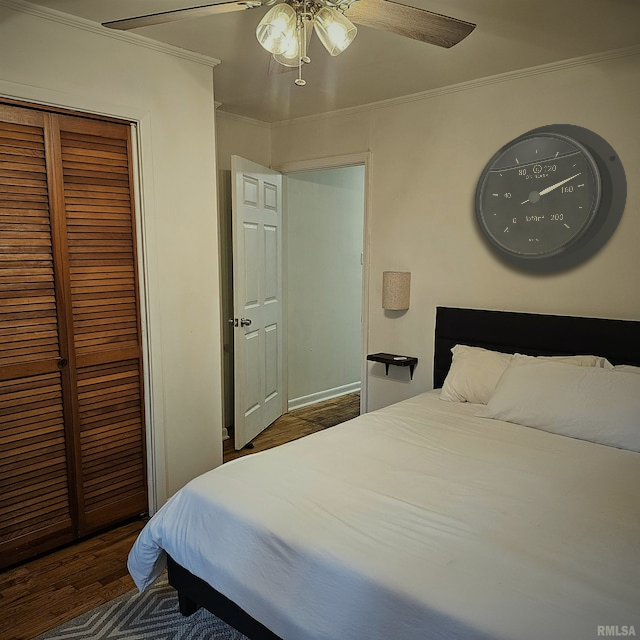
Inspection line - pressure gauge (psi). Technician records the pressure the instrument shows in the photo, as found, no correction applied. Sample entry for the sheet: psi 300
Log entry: psi 150
